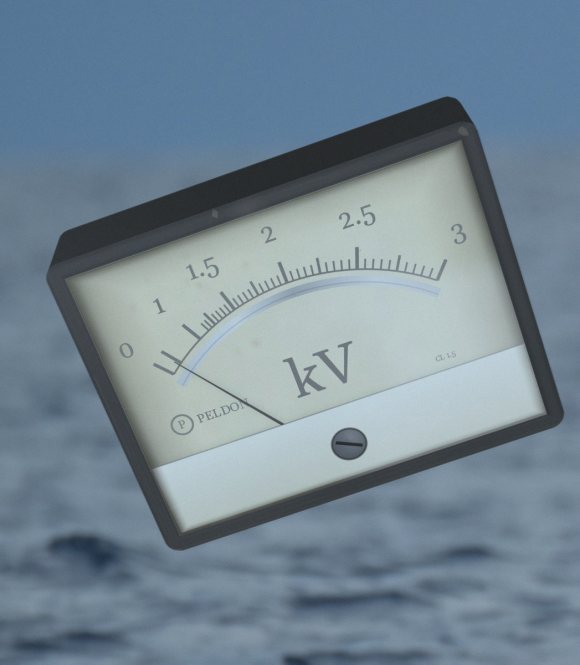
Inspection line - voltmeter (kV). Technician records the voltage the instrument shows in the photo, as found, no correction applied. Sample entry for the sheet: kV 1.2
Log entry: kV 0.5
